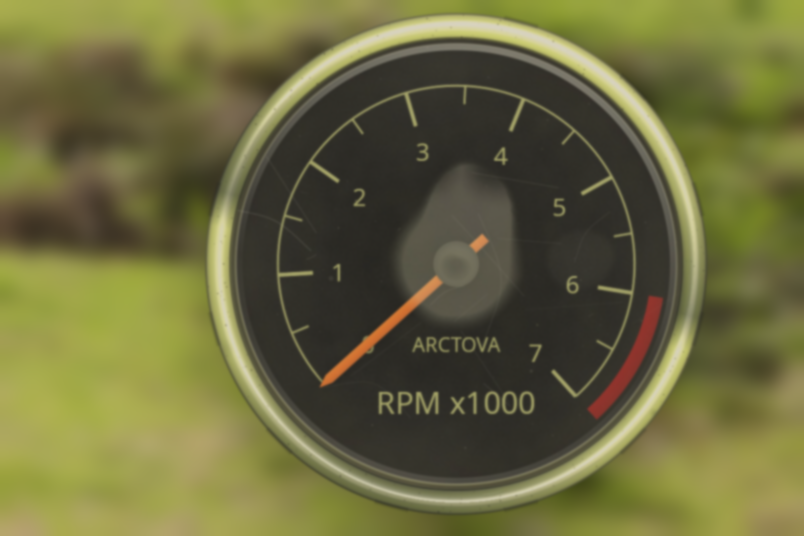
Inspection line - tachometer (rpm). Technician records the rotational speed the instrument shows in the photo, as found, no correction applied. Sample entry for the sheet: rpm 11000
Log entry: rpm 0
